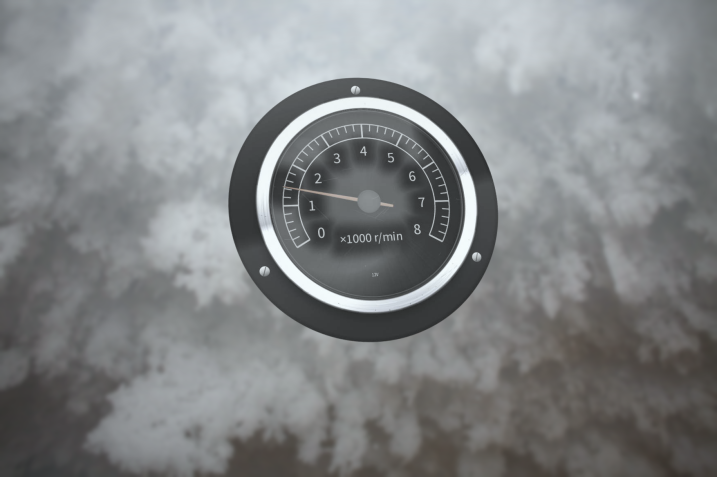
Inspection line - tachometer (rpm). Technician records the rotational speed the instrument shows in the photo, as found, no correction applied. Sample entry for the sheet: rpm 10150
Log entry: rpm 1400
